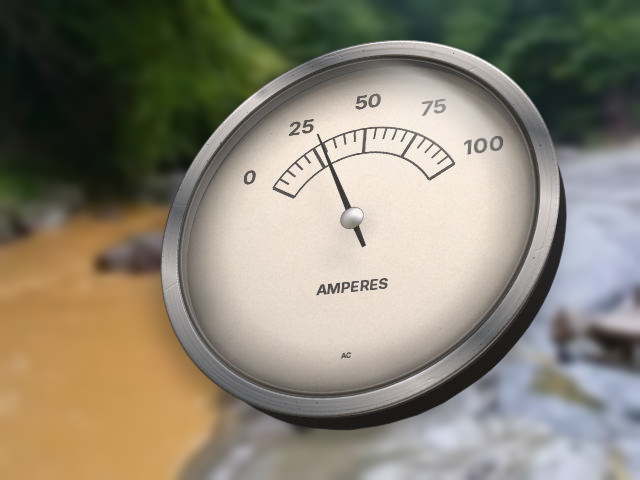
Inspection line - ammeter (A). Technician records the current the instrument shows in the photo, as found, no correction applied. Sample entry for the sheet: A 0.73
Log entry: A 30
